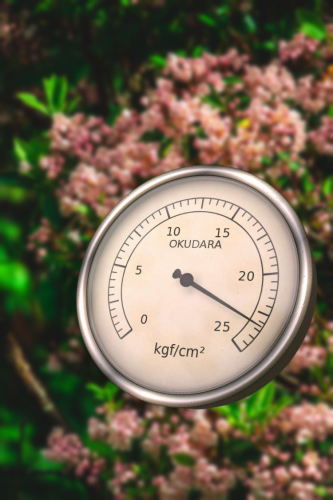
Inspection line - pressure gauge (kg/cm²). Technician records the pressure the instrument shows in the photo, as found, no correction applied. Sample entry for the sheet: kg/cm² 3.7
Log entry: kg/cm² 23.25
